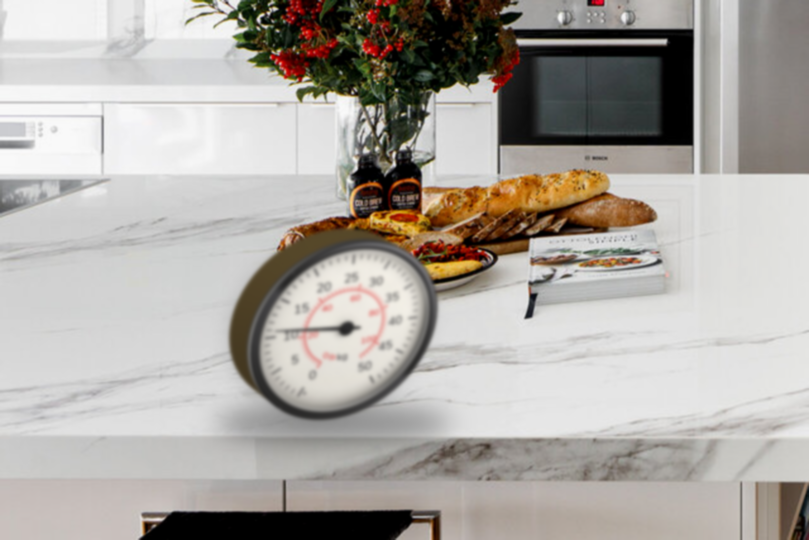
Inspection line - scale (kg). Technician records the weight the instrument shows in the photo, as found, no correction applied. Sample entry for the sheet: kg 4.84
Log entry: kg 11
